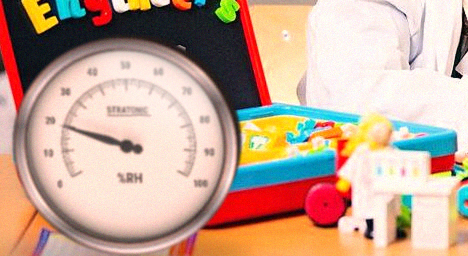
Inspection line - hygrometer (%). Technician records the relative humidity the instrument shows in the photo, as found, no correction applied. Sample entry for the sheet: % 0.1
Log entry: % 20
